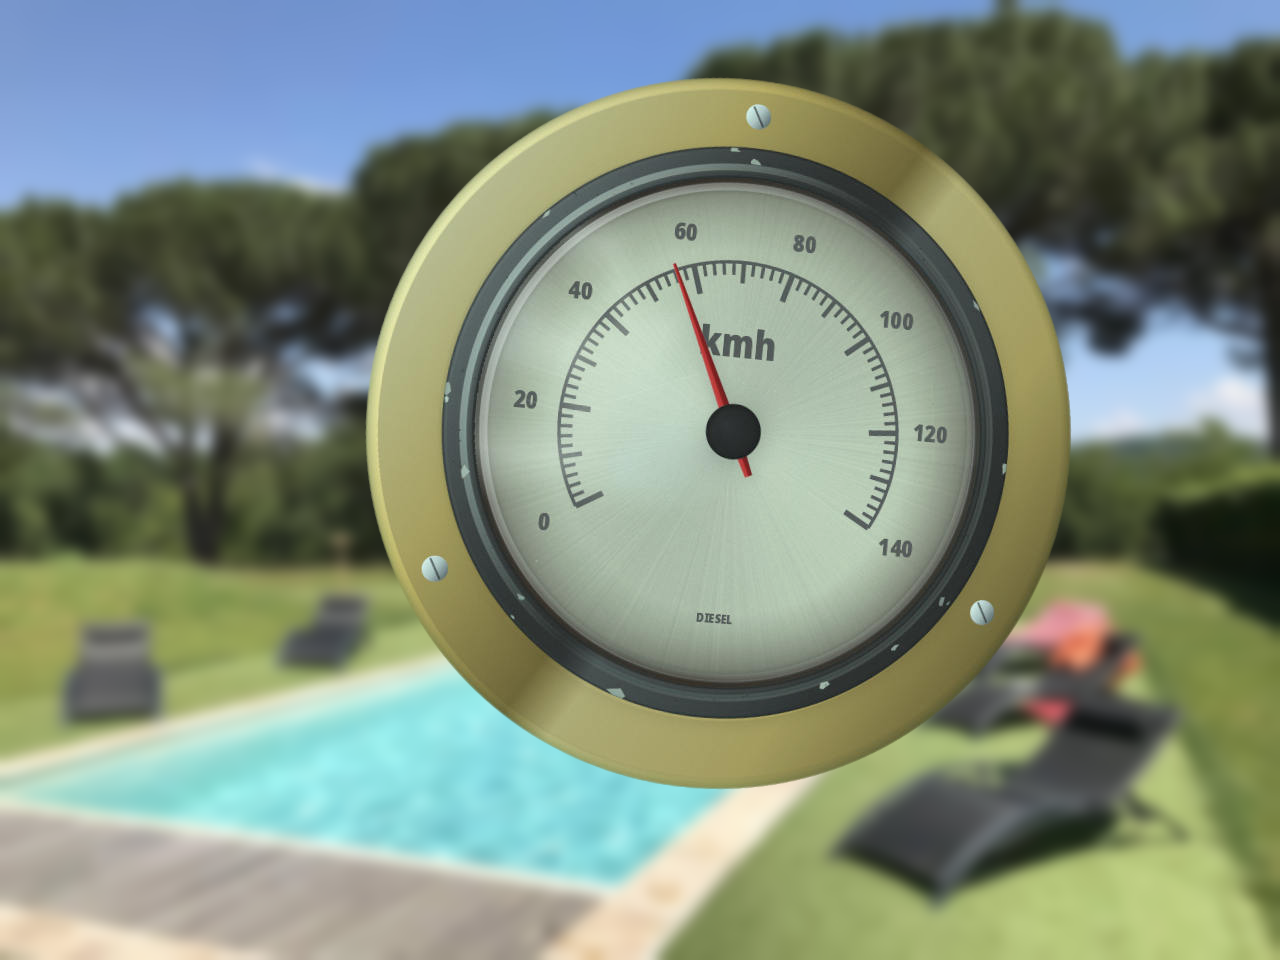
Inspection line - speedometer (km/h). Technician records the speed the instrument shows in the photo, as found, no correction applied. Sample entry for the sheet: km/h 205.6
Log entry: km/h 56
